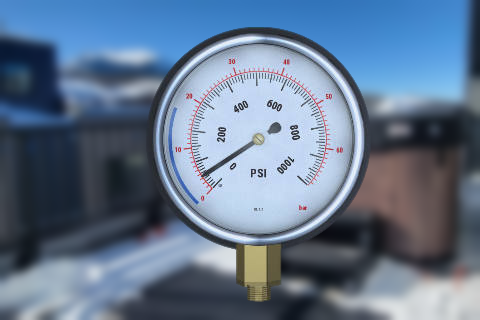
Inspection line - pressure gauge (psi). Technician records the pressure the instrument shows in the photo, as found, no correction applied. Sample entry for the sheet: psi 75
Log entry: psi 50
